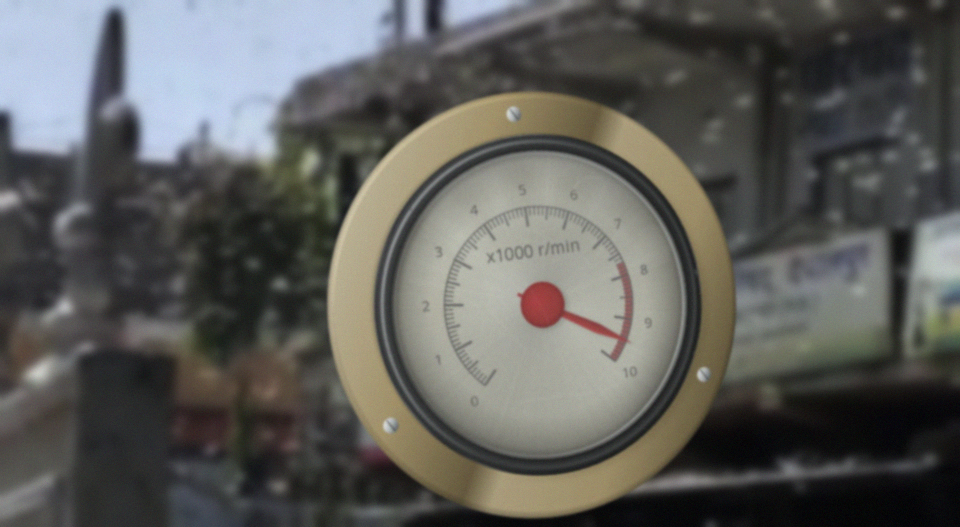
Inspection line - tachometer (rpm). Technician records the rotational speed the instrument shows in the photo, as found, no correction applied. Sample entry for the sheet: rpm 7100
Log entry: rpm 9500
